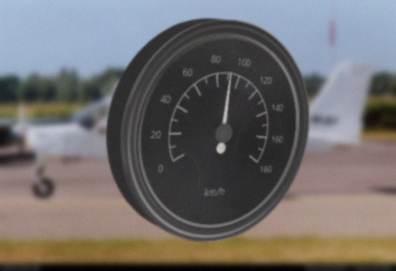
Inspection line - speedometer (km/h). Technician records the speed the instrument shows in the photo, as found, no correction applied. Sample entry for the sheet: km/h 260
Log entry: km/h 90
